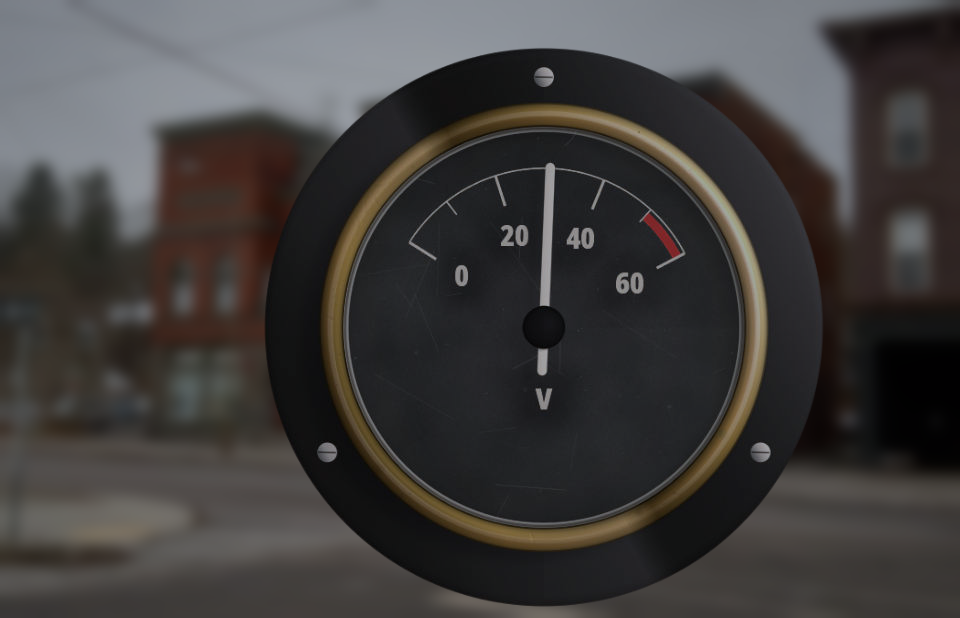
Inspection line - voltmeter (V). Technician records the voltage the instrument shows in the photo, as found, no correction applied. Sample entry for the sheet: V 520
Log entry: V 30
